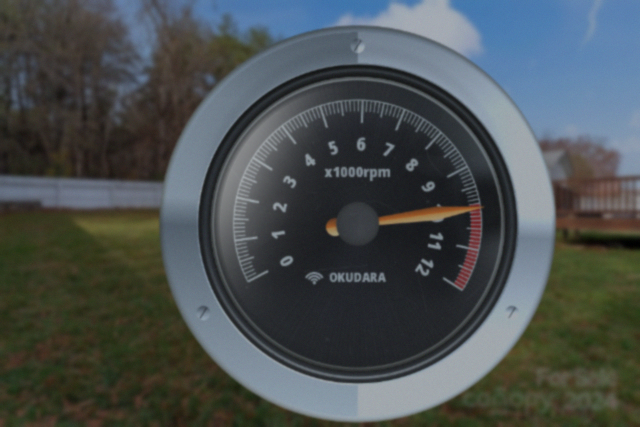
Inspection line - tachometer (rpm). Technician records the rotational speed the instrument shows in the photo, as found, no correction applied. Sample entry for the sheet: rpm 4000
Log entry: rpm 10000
